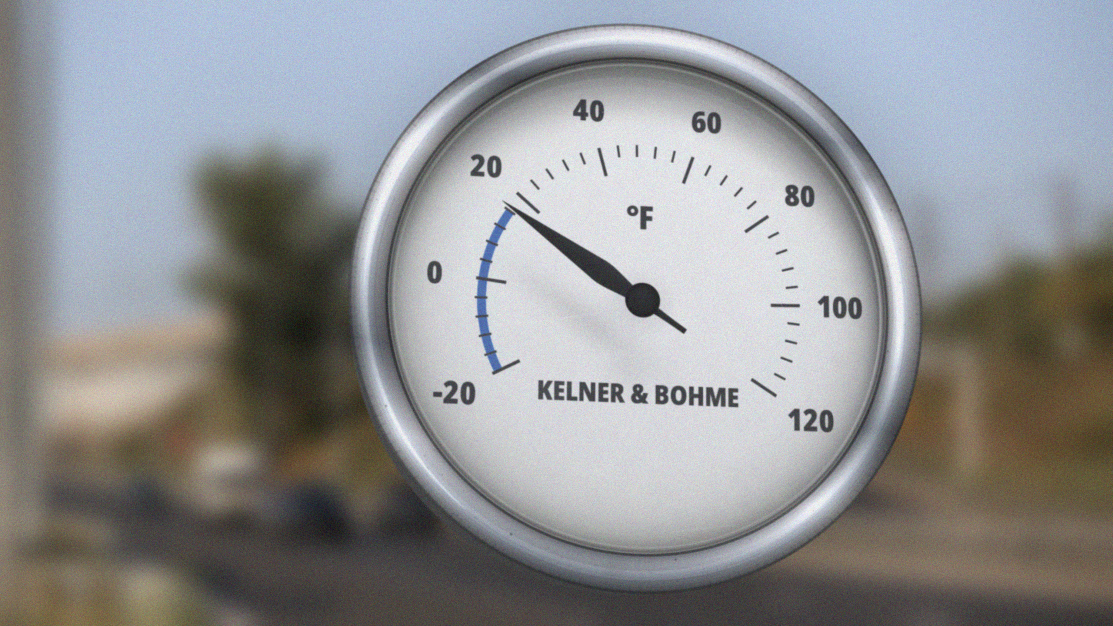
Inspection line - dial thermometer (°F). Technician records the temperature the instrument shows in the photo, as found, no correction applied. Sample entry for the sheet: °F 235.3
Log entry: °F 16
